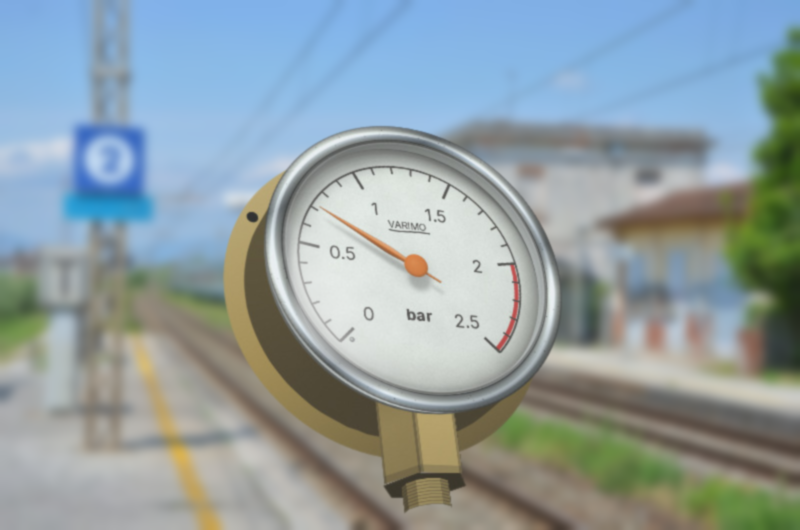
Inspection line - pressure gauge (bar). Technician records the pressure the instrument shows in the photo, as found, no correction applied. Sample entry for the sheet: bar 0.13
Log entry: bar 0.7
